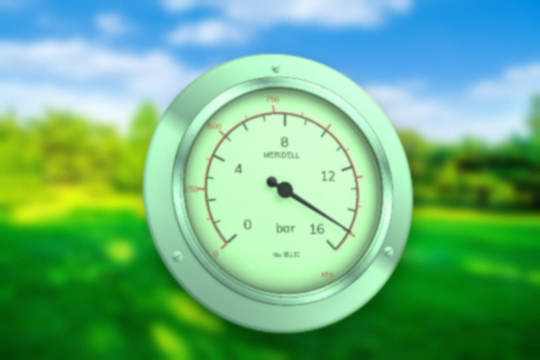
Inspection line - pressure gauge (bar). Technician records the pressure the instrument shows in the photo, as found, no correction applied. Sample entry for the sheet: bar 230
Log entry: bar 15
